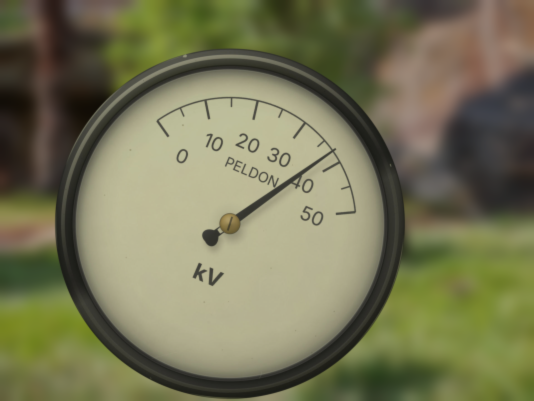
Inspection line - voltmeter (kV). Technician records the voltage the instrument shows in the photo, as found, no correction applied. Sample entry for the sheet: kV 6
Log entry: kV 37.5
